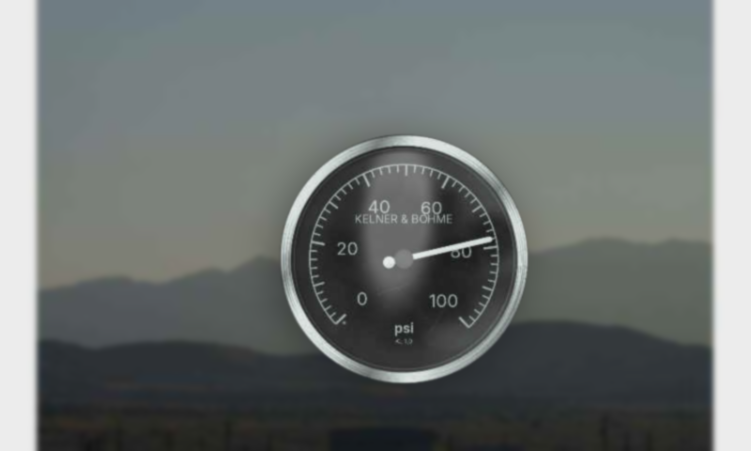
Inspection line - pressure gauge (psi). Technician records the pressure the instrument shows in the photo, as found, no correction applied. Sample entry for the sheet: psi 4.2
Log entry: psi 78
